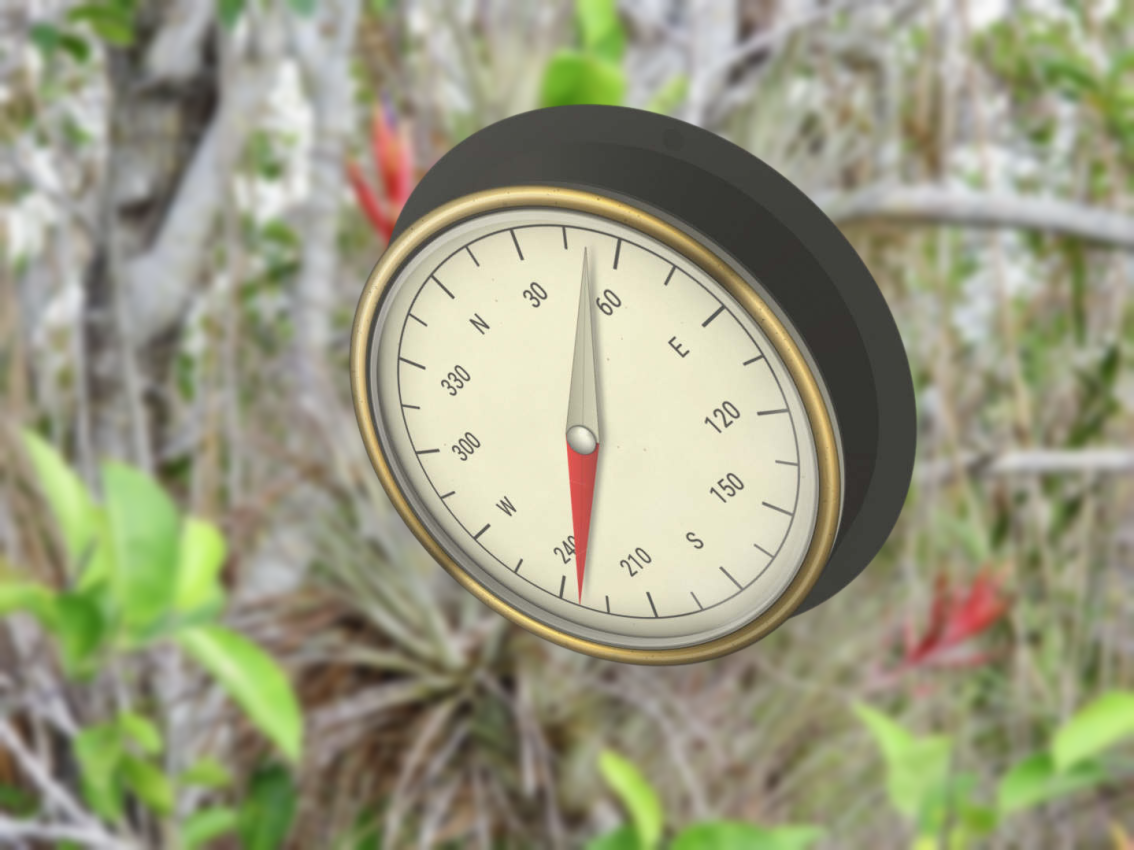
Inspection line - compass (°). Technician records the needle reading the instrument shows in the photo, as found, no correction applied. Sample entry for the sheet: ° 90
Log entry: ° 232.5
